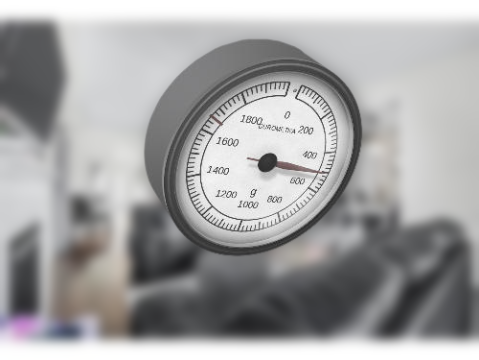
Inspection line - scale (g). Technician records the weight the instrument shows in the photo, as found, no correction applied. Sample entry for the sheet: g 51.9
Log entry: g 500
